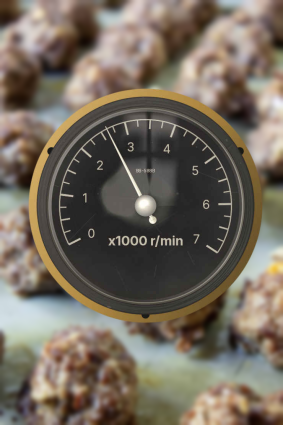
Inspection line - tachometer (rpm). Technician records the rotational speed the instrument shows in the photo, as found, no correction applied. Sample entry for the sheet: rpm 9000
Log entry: rpm 2625
